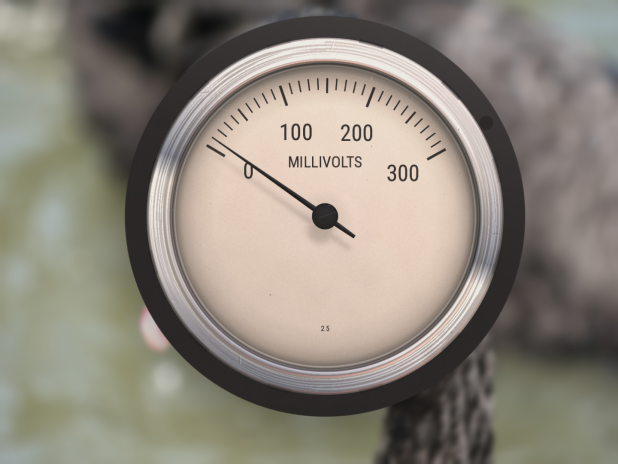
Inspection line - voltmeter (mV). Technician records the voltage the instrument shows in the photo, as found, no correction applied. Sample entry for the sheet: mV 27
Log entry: mV 10
